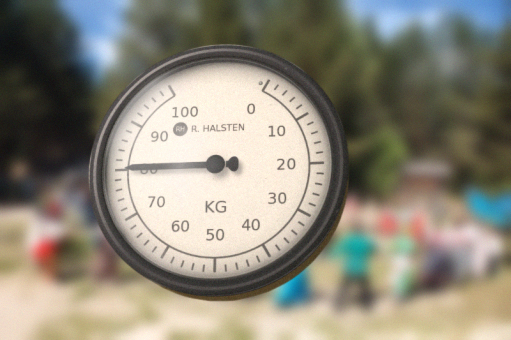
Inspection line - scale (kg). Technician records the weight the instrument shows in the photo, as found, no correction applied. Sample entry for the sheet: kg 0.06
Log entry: kg 80
